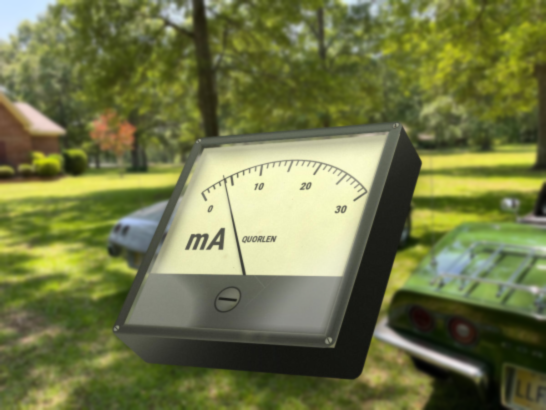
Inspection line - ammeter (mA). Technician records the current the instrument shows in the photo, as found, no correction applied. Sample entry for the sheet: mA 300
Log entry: mA 4
